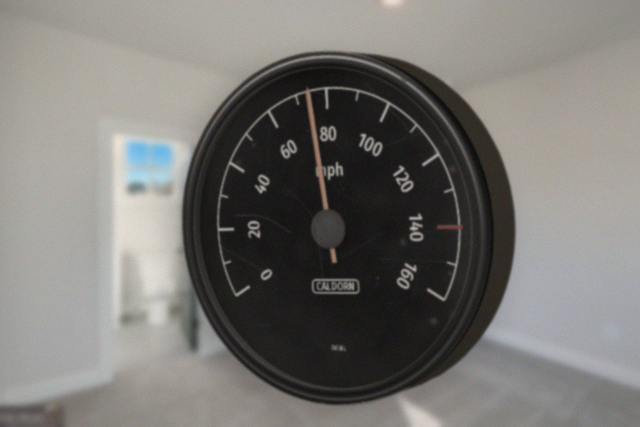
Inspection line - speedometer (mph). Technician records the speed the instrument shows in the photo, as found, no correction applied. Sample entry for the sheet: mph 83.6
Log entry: mph 75
